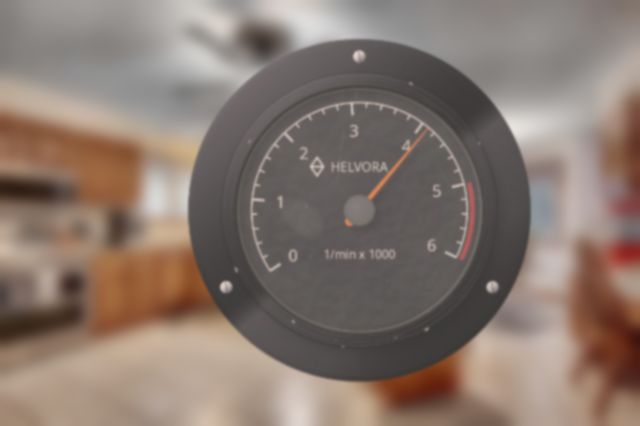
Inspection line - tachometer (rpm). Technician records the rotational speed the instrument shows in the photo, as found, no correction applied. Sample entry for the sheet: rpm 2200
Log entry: rpm 4100
